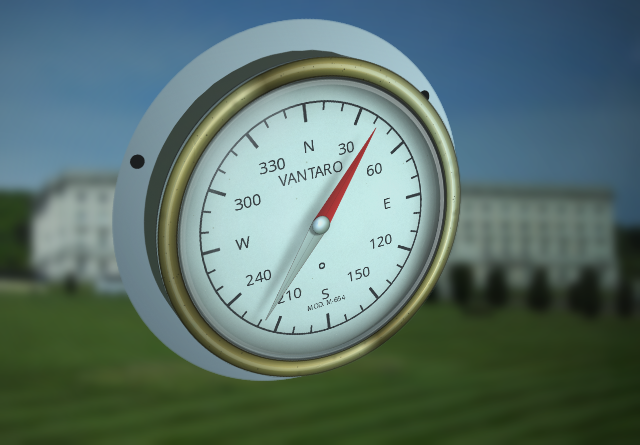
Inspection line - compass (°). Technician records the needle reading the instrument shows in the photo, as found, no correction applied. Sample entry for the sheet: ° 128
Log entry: ° 40
